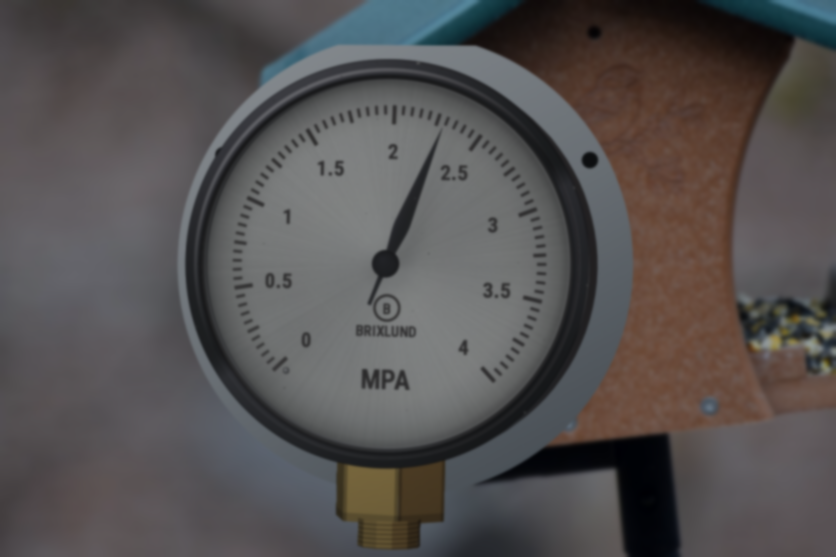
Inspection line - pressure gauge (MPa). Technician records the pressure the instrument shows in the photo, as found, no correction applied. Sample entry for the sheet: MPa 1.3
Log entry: MPa 2.3
